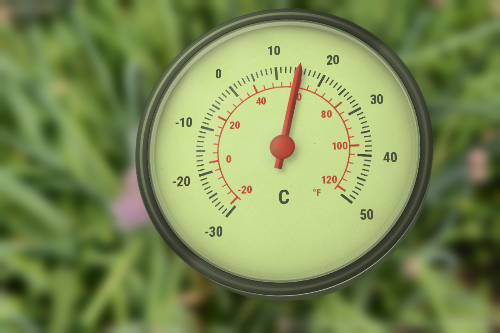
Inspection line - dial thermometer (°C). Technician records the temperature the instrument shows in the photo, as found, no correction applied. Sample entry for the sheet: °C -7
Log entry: °C 15
